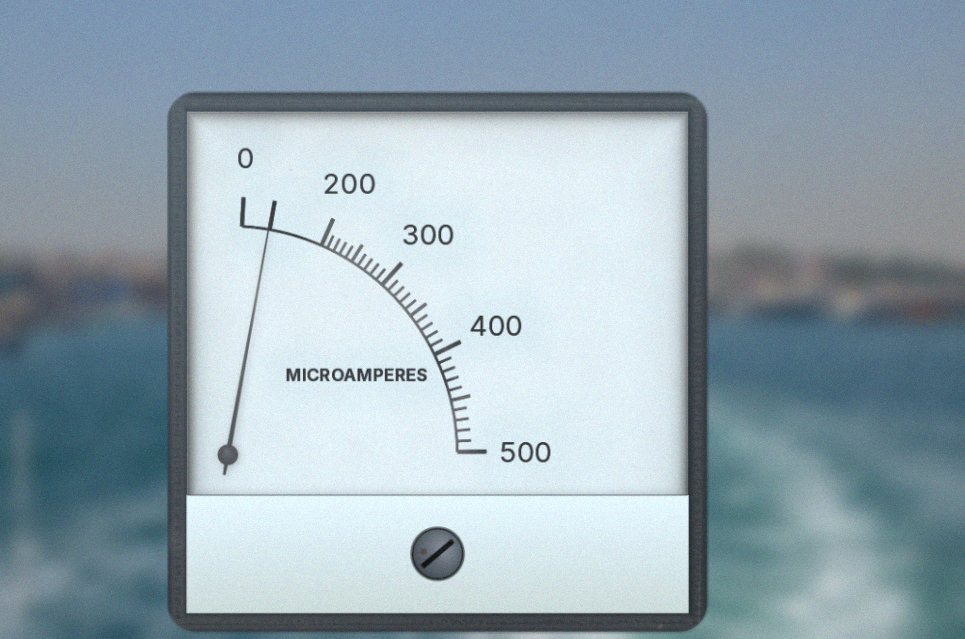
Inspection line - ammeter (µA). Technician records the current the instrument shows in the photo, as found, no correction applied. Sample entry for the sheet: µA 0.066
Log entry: µA 100
